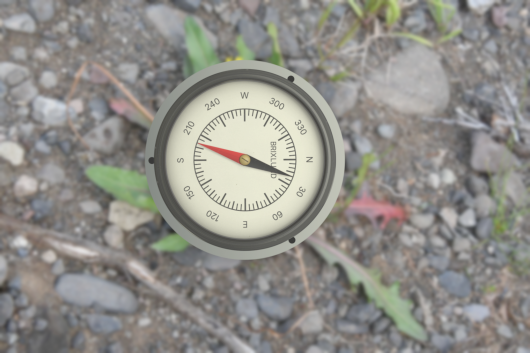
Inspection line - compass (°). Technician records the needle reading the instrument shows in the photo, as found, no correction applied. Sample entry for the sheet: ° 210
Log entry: ° 200
